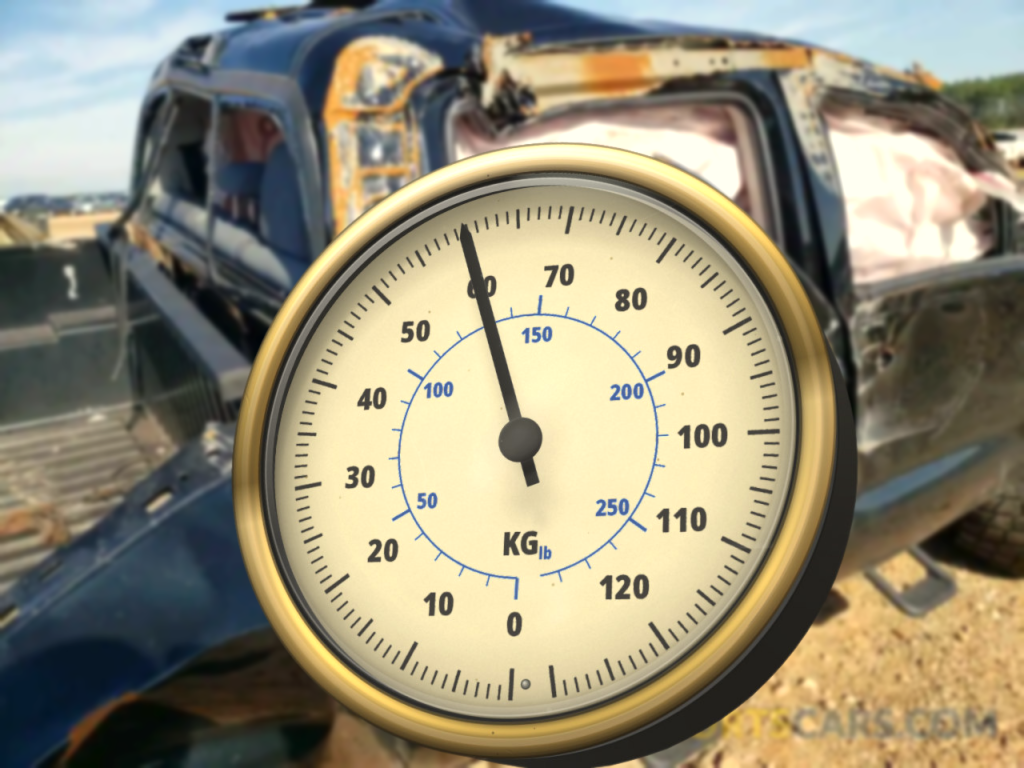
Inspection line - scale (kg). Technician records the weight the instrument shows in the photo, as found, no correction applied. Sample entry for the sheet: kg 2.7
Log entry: kg 60
